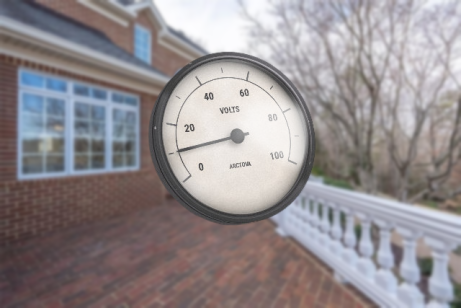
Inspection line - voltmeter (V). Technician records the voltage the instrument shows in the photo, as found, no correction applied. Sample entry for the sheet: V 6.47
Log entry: V 10
